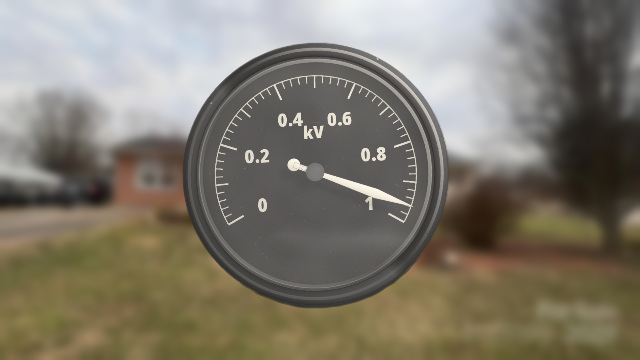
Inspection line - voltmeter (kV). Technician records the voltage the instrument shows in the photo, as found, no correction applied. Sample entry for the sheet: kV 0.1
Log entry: kV 0.96
